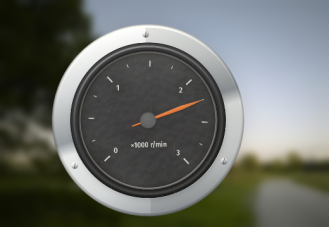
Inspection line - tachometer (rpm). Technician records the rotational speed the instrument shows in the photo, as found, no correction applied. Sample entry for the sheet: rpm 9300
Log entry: rpm 2250
